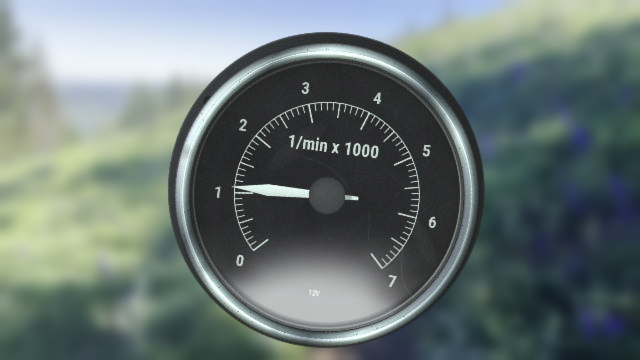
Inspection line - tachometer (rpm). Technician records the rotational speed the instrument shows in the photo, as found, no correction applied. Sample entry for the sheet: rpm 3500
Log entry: rpm 1100
